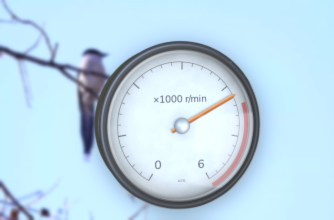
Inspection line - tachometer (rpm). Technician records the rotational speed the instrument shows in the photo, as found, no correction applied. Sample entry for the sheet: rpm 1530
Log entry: rpm 4200
